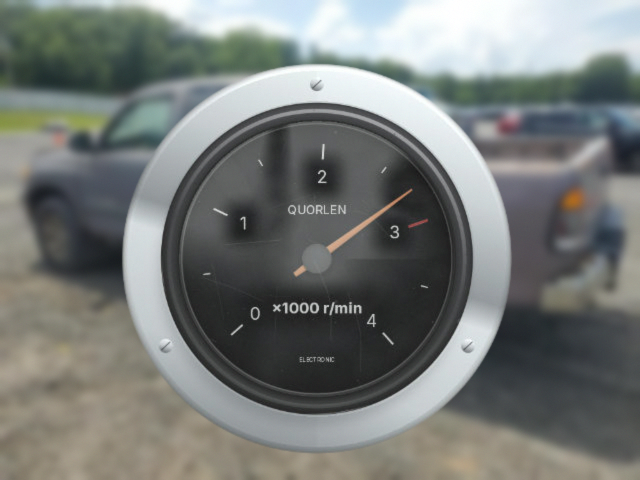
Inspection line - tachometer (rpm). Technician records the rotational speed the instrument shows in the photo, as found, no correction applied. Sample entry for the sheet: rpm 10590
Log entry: rpm 2750
